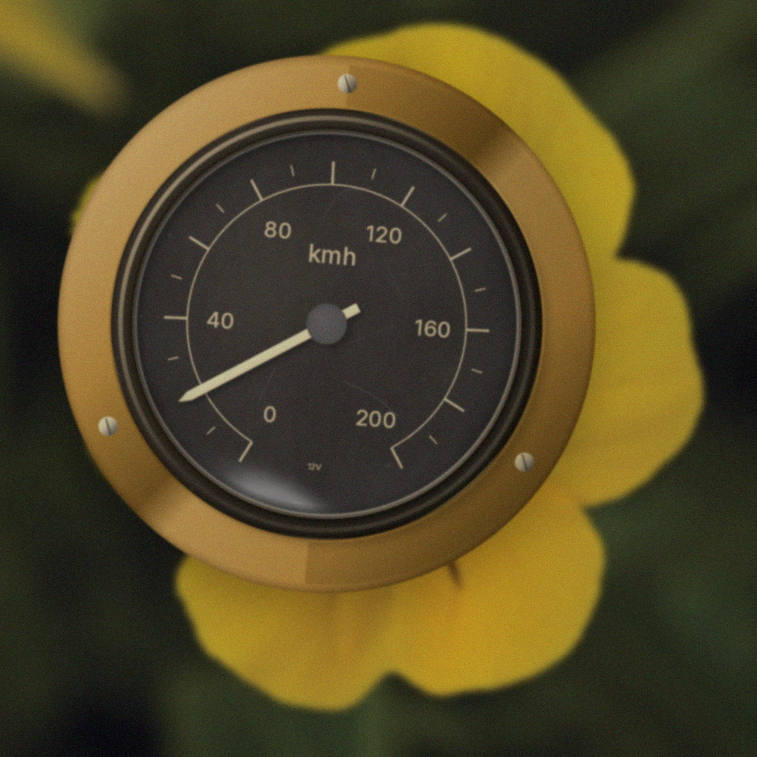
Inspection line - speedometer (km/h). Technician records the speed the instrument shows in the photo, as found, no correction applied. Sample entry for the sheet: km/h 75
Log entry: km/h 20
